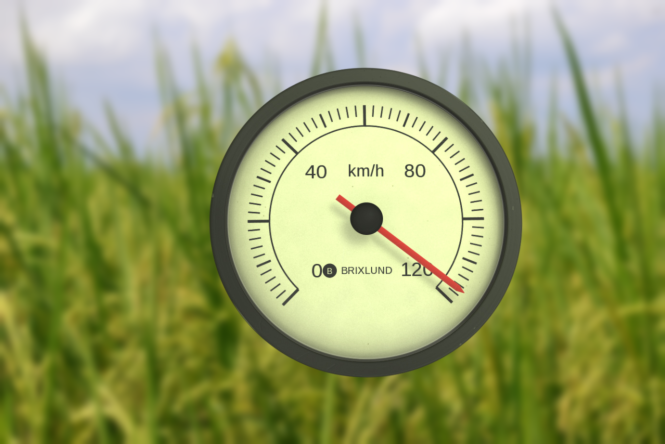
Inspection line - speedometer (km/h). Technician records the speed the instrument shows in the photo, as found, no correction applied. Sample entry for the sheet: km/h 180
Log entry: km/h 117
